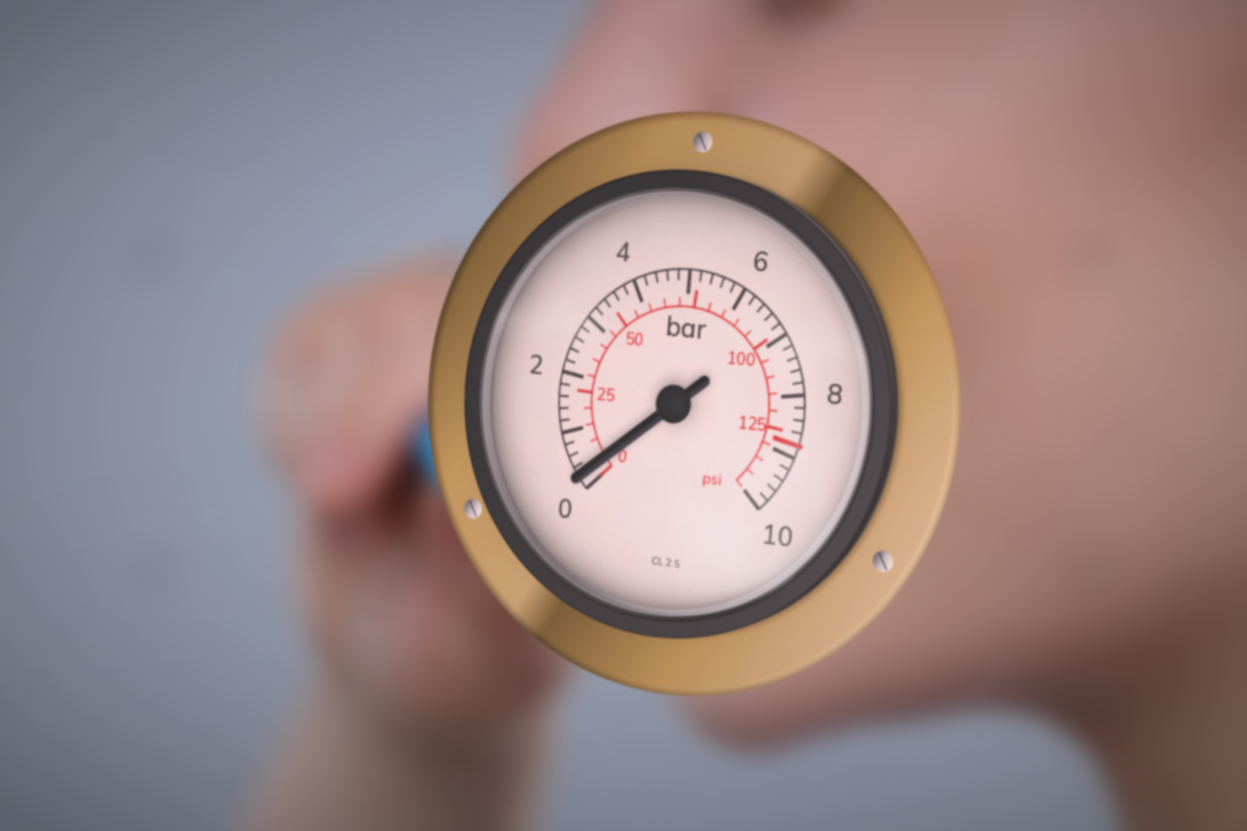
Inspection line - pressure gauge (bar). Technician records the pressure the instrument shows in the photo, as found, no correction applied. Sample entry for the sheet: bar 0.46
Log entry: bar 0.2
